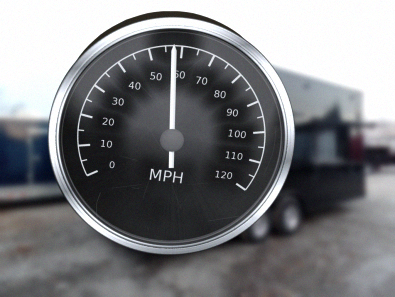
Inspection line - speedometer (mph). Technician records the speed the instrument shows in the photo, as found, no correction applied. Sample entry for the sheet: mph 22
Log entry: mph 57.5
